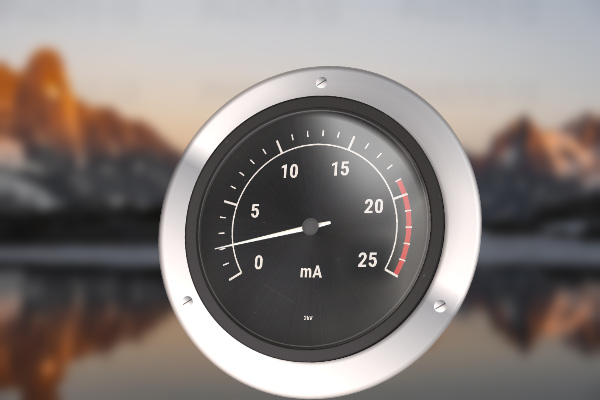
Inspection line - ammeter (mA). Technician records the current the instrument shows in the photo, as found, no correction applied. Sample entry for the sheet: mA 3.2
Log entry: mA 2
